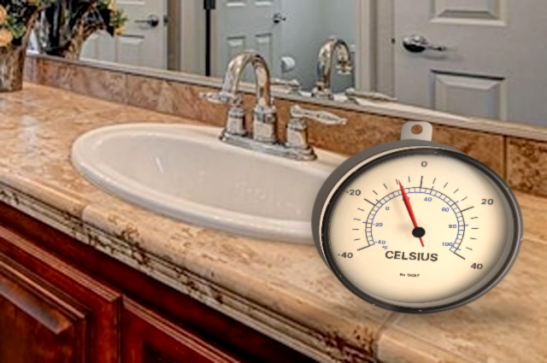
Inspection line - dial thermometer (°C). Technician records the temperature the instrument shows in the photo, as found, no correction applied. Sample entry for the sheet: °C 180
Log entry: °C -8
